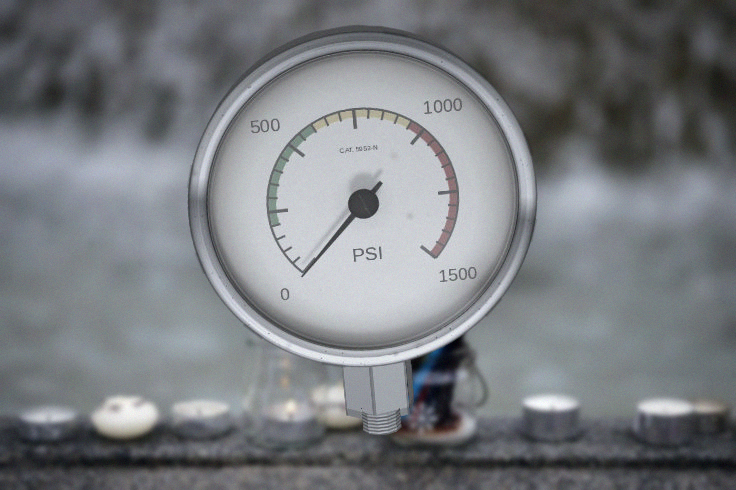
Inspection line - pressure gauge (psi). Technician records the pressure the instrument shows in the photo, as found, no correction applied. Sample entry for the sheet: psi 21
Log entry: psi 0
